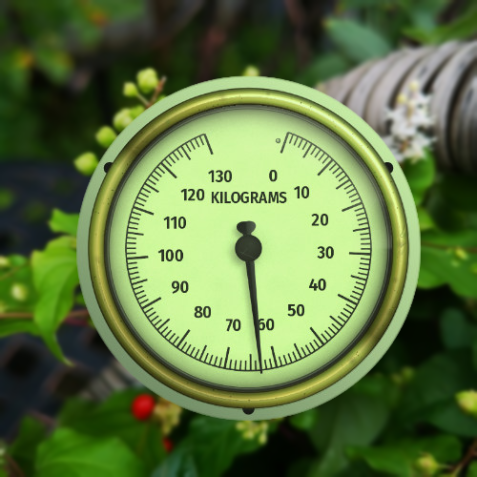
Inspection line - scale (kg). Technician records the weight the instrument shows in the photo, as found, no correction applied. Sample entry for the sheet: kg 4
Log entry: kg 63
